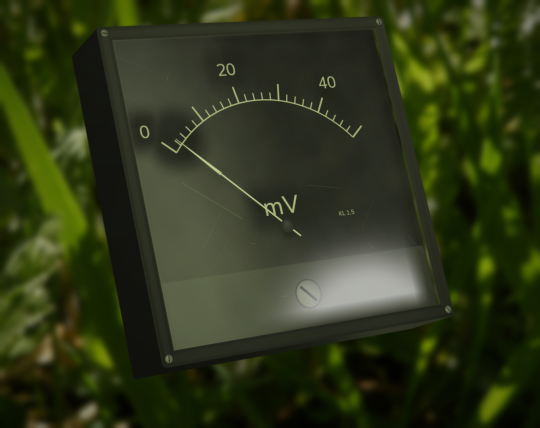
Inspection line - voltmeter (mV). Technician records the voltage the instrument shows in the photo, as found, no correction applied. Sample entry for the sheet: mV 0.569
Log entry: mV 2
